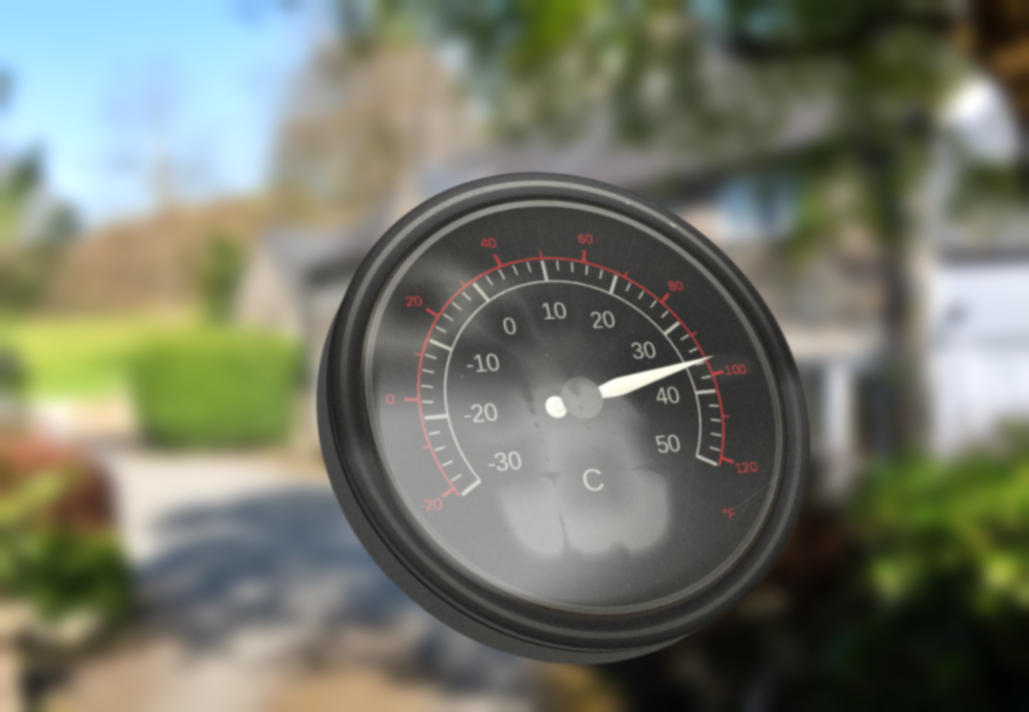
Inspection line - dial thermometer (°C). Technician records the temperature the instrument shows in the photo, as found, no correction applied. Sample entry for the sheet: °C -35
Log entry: °C 36
